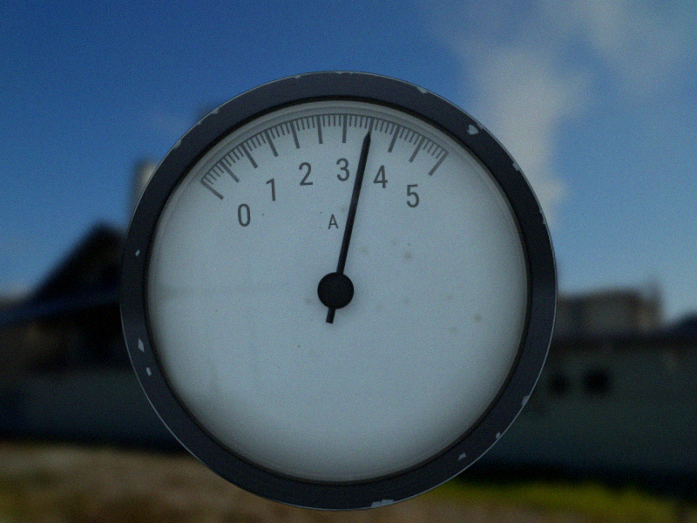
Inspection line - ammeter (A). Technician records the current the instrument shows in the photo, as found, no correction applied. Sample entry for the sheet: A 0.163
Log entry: A 3.5
